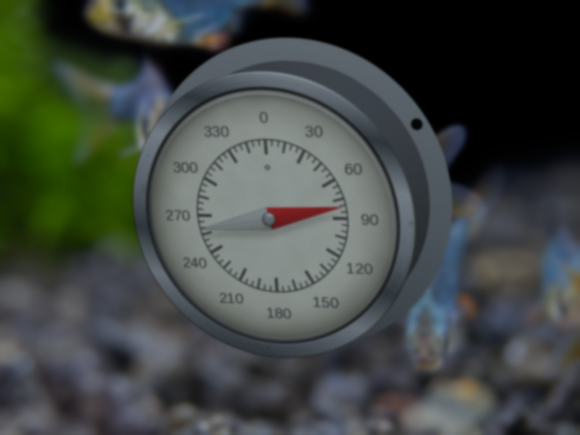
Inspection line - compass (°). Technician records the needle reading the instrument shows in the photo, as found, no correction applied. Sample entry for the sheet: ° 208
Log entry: ° 80
